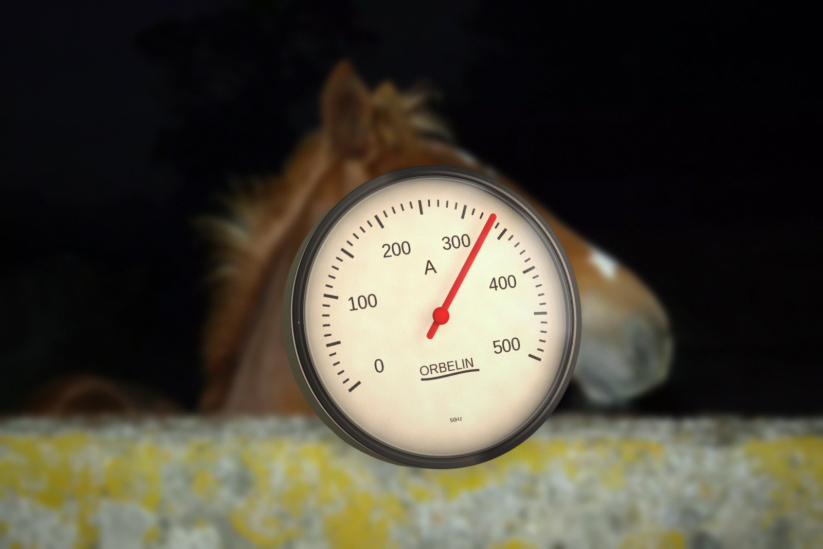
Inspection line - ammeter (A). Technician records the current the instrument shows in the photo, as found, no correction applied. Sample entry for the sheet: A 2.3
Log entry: A 330
